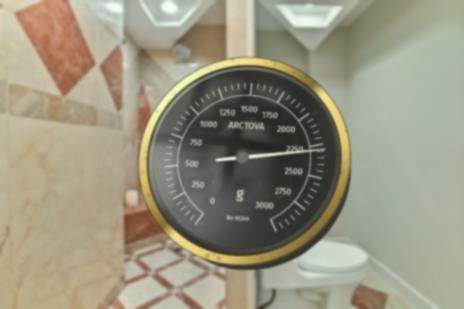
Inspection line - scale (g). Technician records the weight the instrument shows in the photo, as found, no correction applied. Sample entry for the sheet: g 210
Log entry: g 2300
